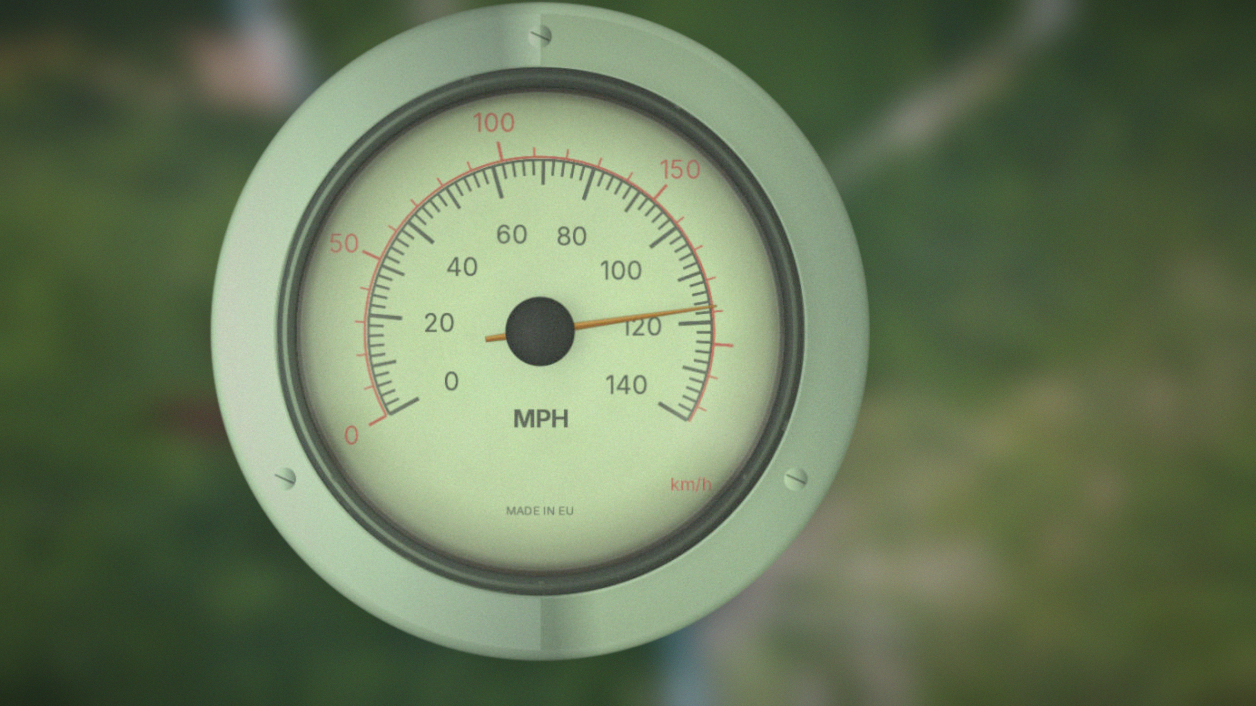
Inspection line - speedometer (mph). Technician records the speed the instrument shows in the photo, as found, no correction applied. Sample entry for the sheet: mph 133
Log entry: mph 117
